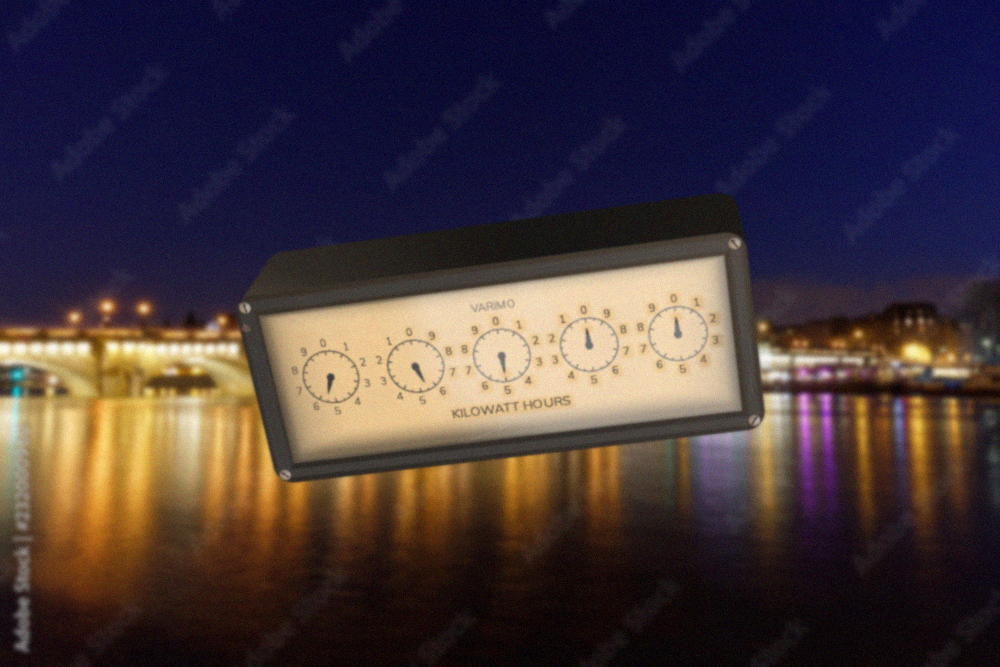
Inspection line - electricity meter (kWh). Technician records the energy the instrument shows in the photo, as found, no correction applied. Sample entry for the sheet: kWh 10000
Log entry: kWh 55500
